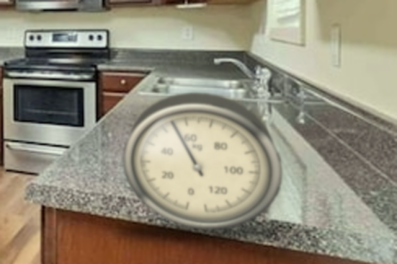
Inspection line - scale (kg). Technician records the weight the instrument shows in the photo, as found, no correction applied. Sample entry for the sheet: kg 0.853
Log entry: kg 55
